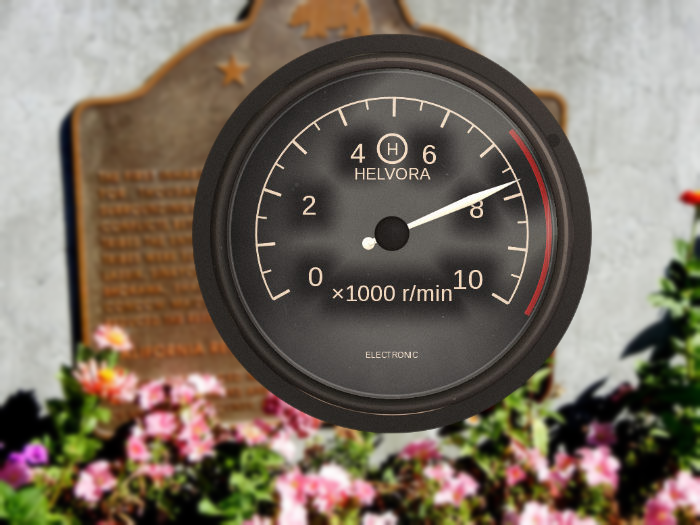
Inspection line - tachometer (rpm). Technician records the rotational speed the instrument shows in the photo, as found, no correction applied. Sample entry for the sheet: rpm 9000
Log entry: rpm 7750
